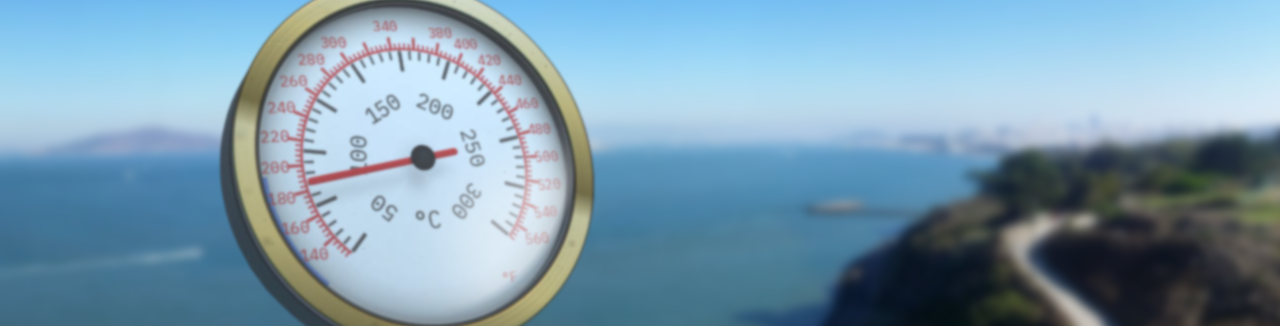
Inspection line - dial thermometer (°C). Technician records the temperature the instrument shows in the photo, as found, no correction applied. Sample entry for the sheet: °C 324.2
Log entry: °C 85
